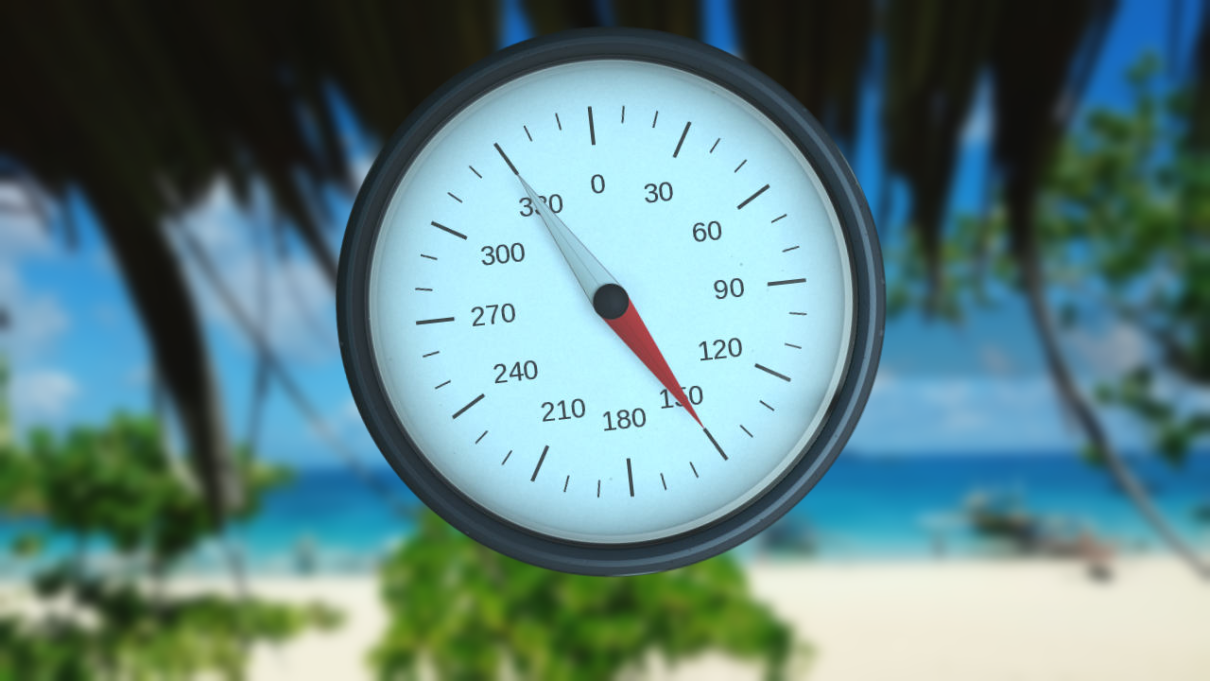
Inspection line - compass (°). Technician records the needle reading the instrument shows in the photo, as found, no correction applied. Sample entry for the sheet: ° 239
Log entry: ° 150
